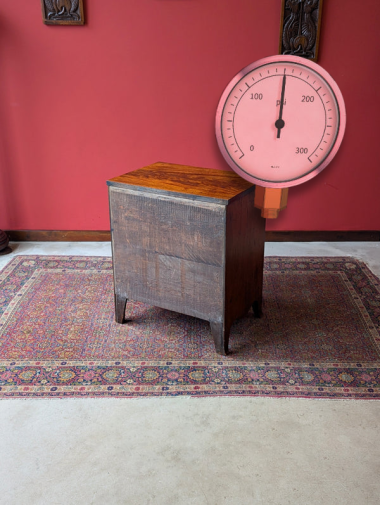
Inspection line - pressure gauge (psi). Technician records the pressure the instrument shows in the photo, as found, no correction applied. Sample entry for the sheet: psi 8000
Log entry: psi 150
